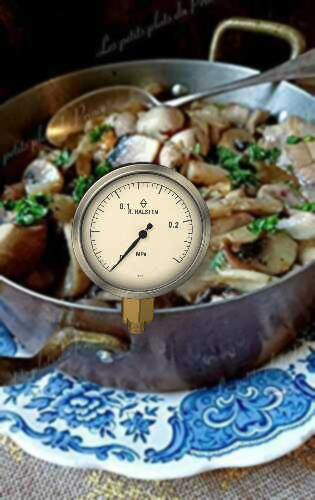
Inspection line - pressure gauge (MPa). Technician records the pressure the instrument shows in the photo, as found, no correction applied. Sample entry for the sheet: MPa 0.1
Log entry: MPa 0
